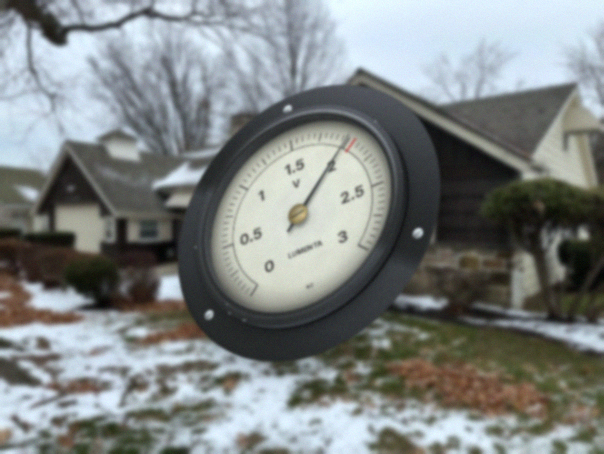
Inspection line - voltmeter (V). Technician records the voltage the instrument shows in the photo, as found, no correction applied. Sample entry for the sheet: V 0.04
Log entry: V 2
